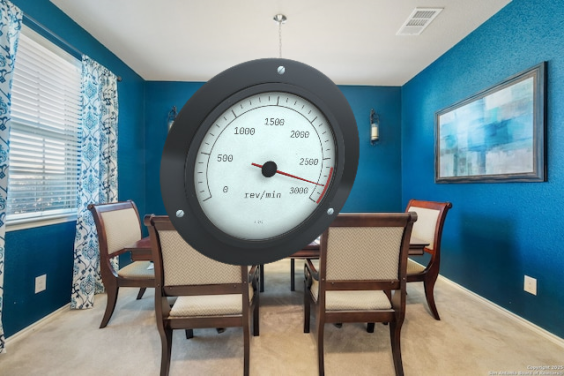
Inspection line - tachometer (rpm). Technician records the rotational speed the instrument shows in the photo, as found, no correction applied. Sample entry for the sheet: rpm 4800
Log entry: rpm 2800
